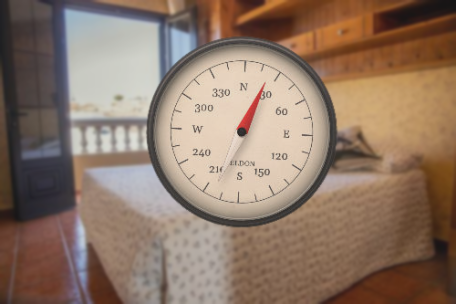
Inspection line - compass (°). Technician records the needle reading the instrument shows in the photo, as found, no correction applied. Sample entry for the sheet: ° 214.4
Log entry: ° 22.5
